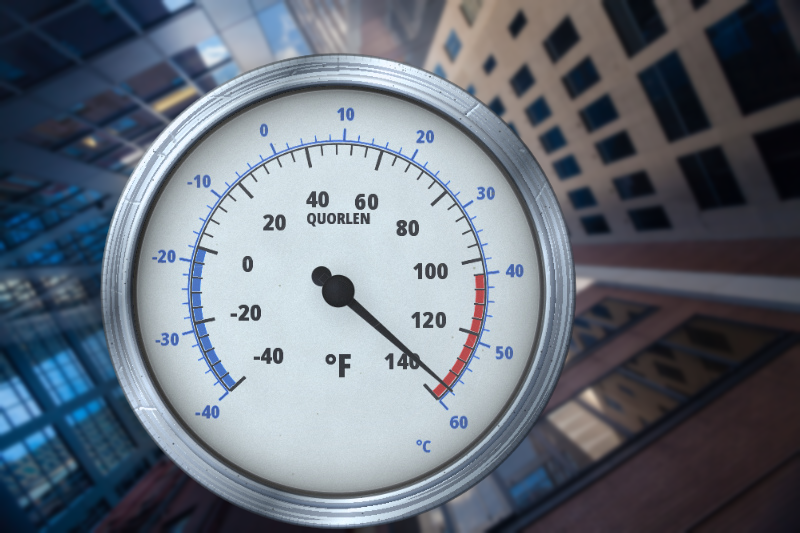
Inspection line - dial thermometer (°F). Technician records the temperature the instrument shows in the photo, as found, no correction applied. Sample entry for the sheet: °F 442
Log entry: °F 136
